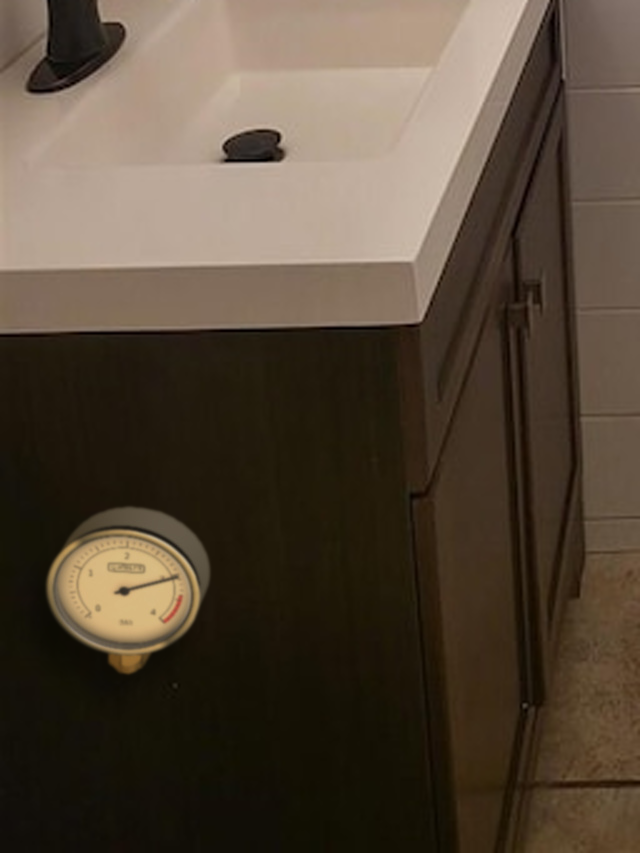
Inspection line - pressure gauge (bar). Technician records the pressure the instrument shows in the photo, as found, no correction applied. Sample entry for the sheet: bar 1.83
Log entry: bar 3
